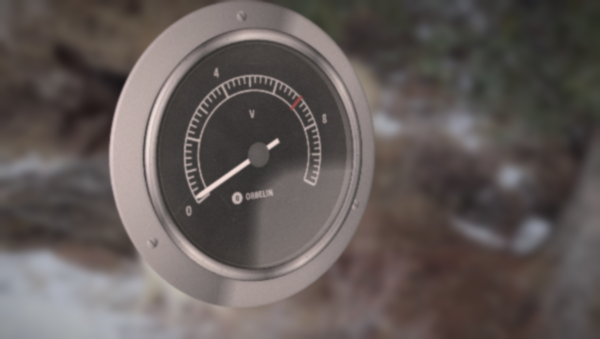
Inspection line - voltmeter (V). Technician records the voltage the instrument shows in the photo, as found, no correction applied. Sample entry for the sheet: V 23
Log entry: V 0.2
